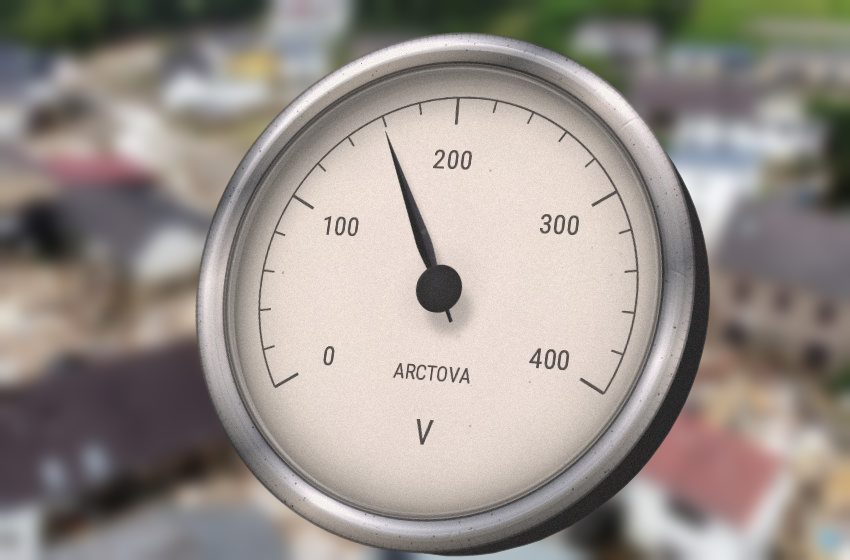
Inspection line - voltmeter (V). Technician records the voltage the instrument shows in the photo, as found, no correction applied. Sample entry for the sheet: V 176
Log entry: V 160
